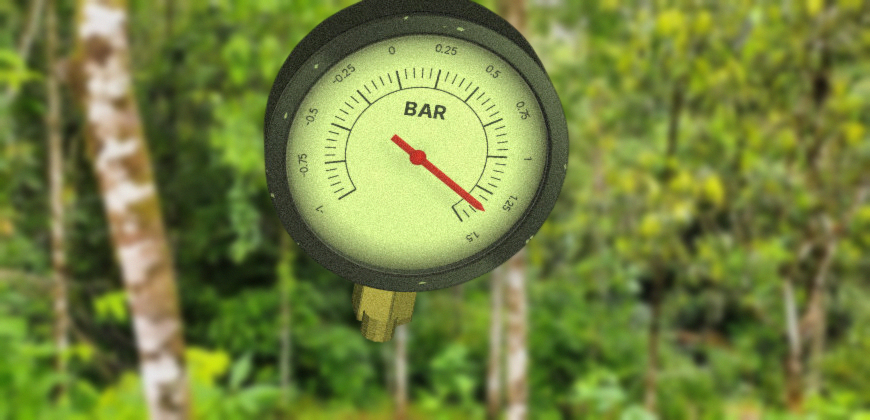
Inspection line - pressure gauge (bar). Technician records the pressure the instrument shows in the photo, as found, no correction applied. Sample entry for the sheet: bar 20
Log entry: bar 1.35
